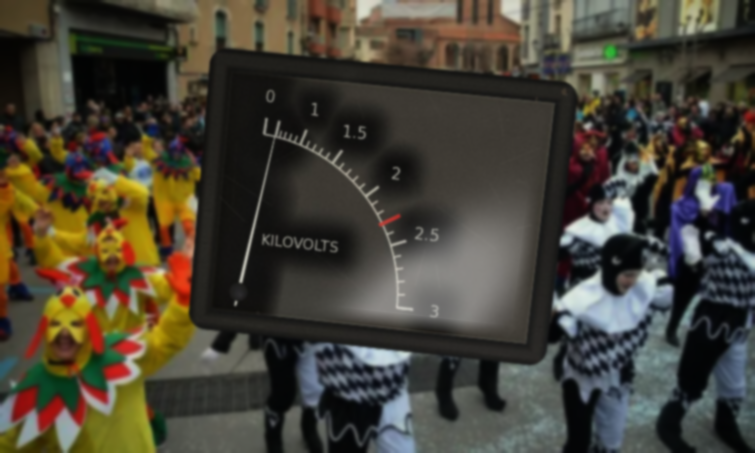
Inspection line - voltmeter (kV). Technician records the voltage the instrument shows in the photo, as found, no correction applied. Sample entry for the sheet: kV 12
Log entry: kV 0.5
